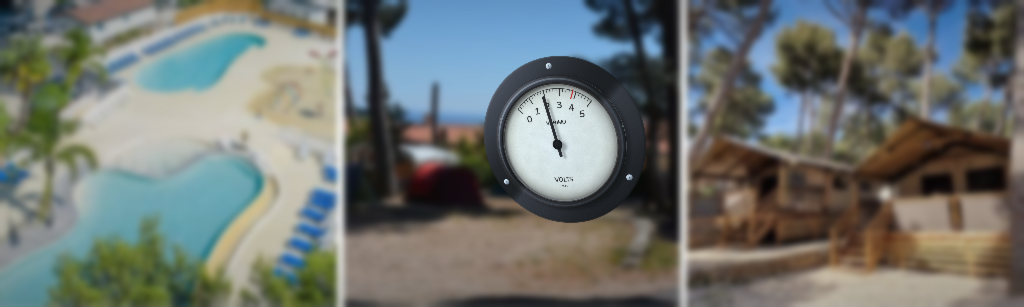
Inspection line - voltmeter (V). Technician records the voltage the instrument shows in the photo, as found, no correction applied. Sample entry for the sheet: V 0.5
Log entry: V 2
